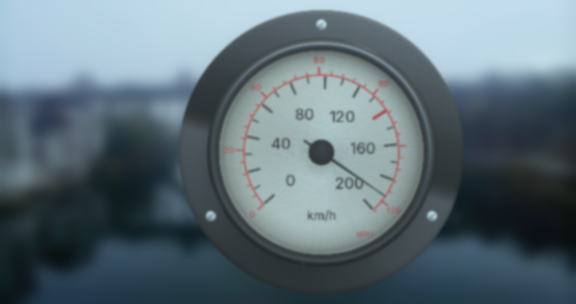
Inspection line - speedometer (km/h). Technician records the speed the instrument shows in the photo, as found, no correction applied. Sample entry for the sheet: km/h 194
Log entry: km/h 190
